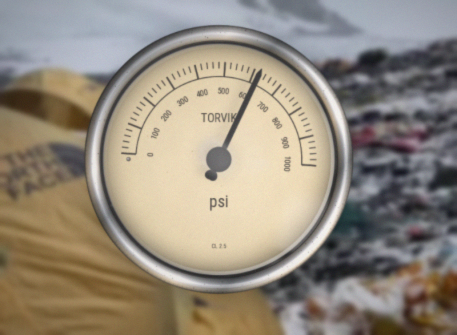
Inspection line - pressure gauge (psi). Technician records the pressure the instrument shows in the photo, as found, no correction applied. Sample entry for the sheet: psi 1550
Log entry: psi 620
